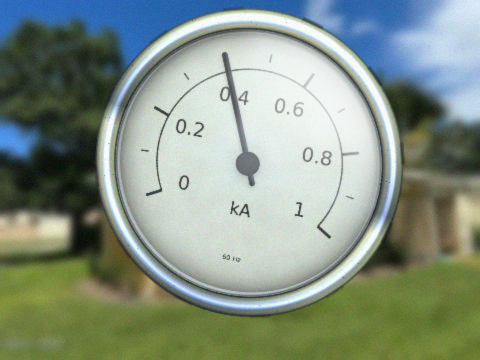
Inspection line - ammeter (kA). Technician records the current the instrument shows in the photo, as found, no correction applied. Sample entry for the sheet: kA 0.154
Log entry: kA 0.4
